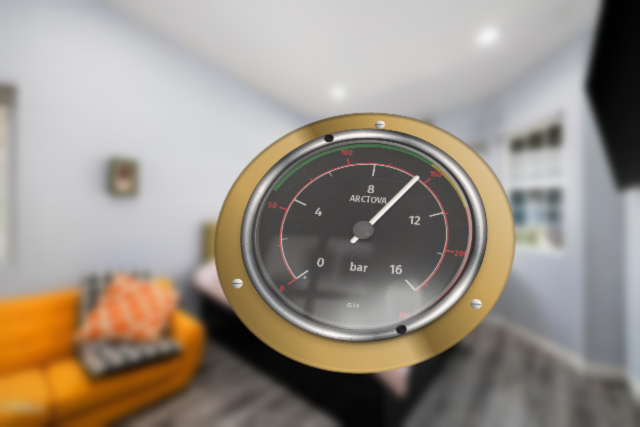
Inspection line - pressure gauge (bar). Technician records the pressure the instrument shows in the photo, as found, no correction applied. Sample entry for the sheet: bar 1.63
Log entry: bar 10
